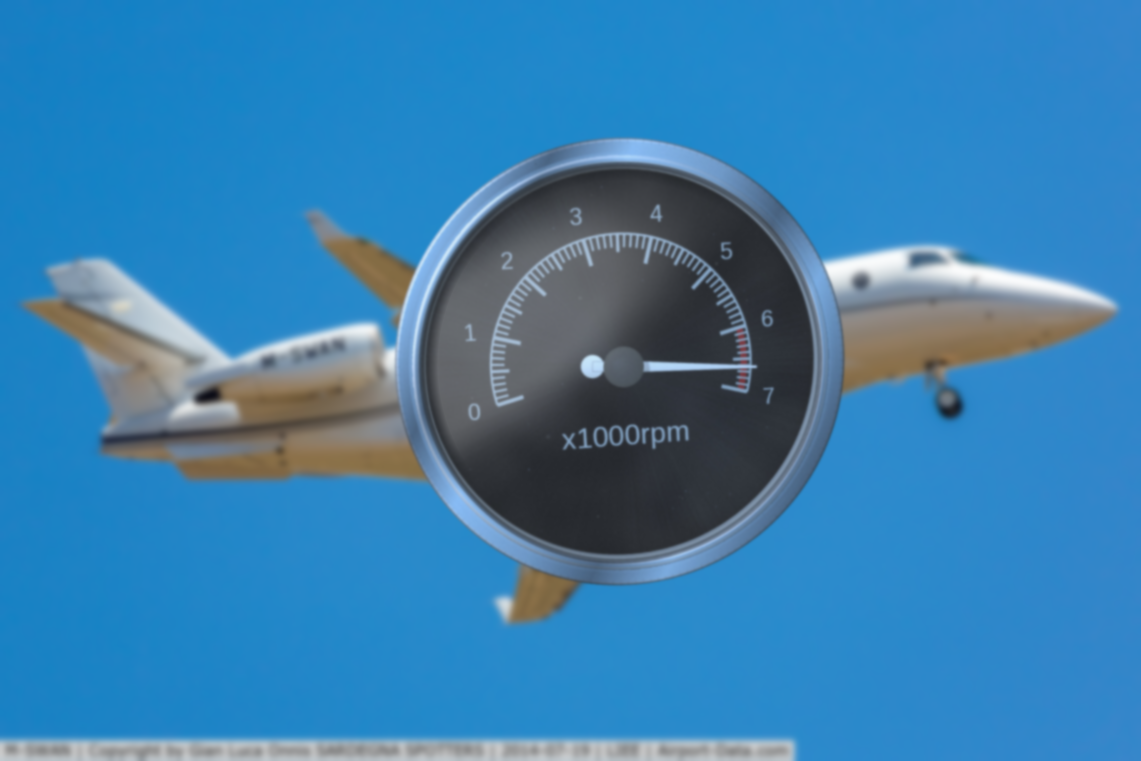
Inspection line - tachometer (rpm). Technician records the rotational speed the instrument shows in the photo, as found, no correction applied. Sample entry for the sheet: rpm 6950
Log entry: rpm 6600
